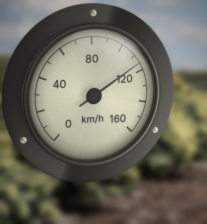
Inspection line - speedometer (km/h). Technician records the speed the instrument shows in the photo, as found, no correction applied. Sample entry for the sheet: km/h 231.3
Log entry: km/h 115
